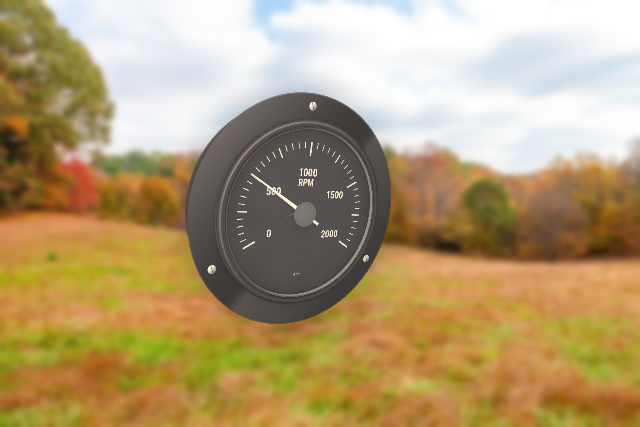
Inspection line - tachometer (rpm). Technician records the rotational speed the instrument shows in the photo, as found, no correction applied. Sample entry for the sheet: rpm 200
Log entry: rpm 500
